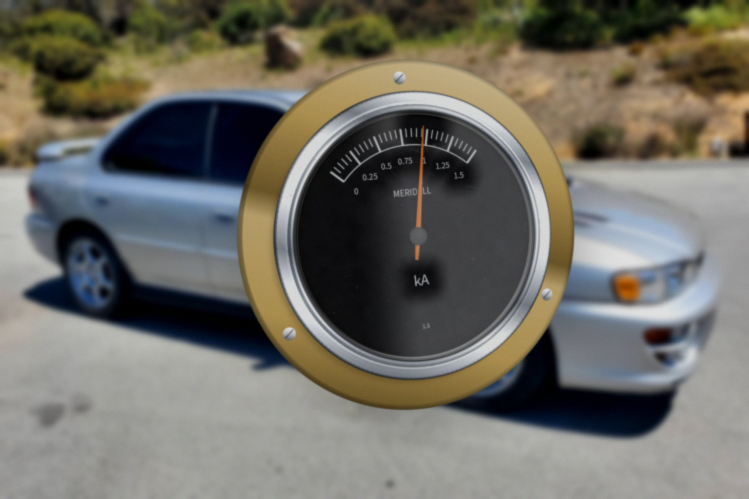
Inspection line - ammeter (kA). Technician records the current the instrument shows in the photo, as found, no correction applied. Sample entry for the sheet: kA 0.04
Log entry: kA 0.95
